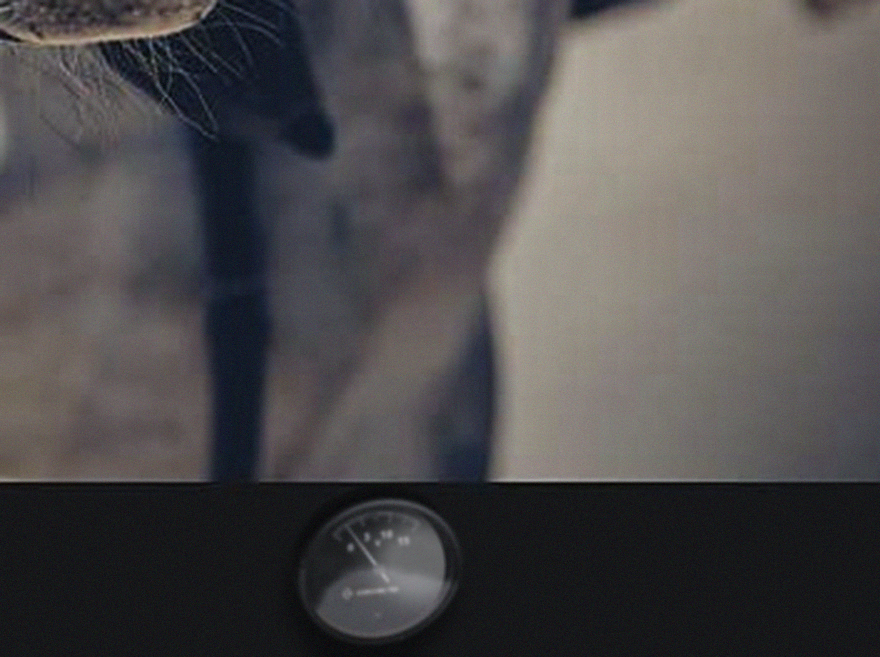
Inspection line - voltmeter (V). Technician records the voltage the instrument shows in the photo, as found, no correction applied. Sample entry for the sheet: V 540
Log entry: V 2.5
